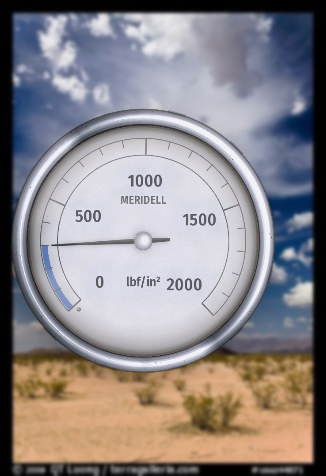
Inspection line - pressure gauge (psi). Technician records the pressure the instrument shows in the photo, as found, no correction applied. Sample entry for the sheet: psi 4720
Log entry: psi 300
